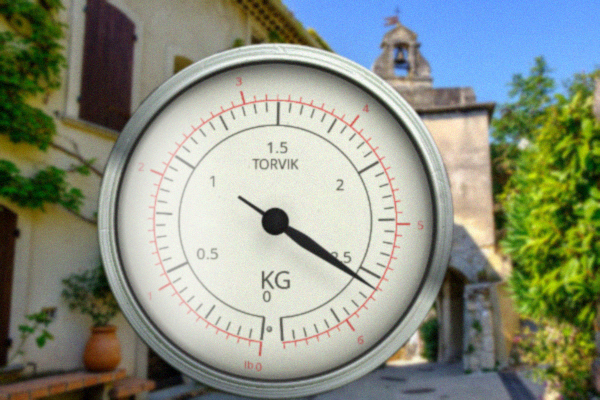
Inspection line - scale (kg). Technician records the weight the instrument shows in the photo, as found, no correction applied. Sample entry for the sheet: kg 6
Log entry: kg 2.55
